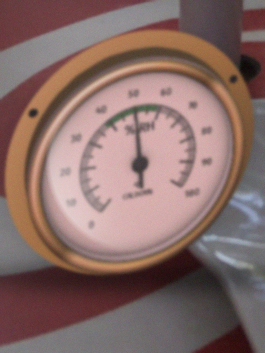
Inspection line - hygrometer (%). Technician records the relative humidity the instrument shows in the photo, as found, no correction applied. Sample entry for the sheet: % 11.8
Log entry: % 50
